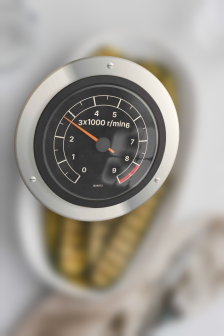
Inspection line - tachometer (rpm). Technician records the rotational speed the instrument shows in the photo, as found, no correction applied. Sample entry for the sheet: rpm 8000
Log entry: rpm 2750
